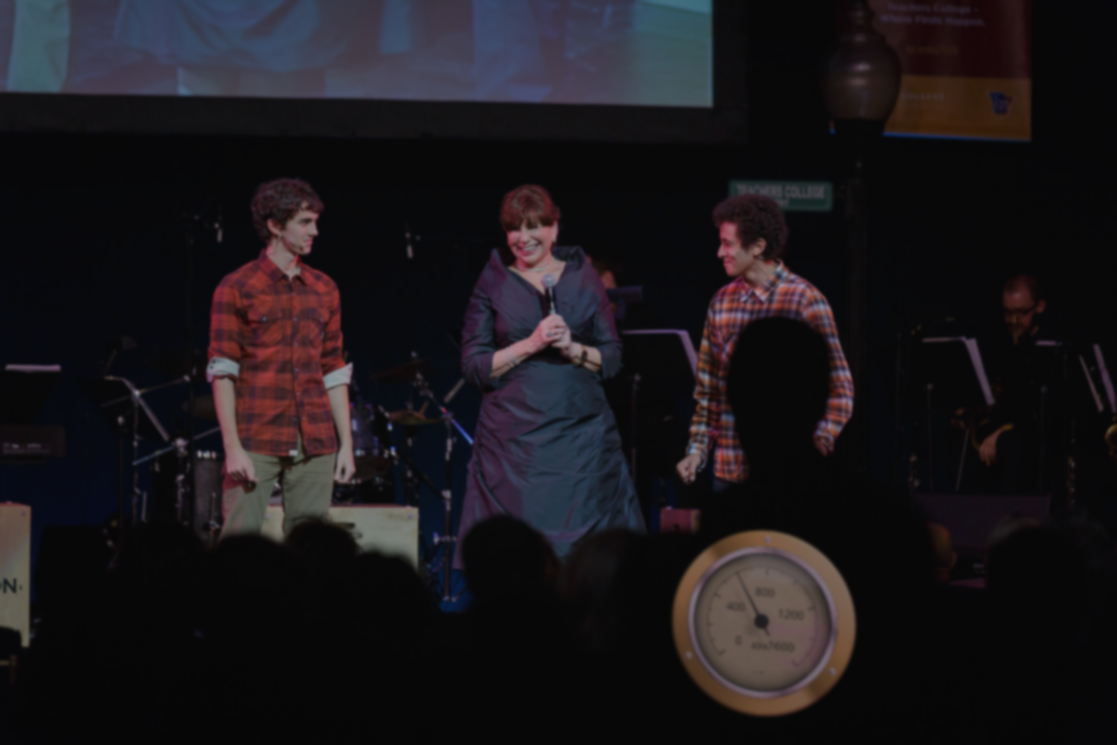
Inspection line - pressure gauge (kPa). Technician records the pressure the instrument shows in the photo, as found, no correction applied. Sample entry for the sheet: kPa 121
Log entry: kPa 600
